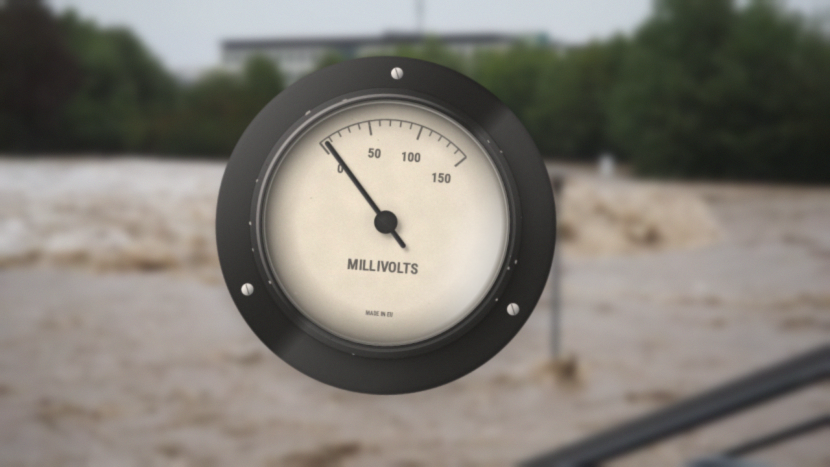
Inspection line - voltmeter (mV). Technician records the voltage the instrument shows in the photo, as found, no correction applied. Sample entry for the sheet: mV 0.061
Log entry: mV 5
